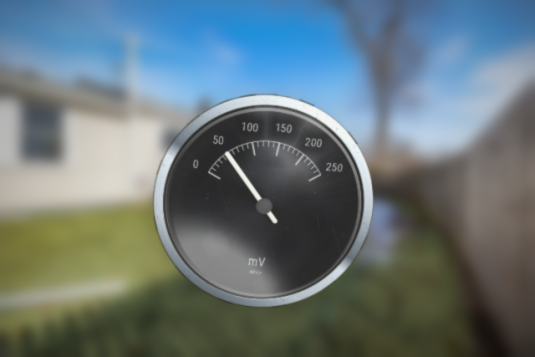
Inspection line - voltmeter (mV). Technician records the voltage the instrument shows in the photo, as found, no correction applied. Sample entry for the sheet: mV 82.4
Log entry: mV 50
